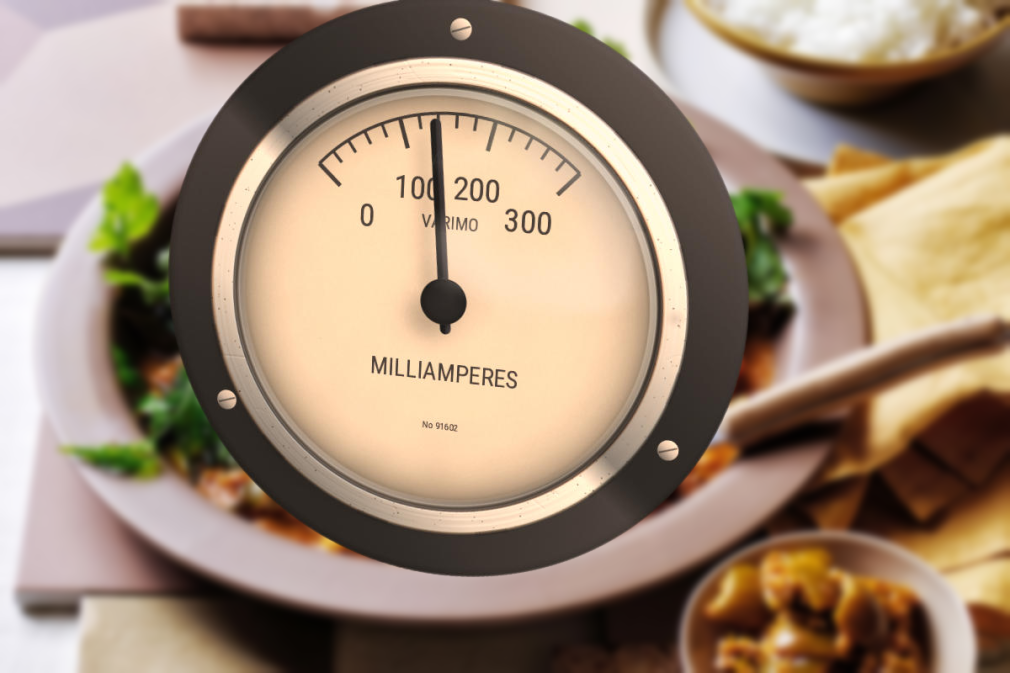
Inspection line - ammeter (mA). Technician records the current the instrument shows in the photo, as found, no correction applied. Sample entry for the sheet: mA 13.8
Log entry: mA 140
